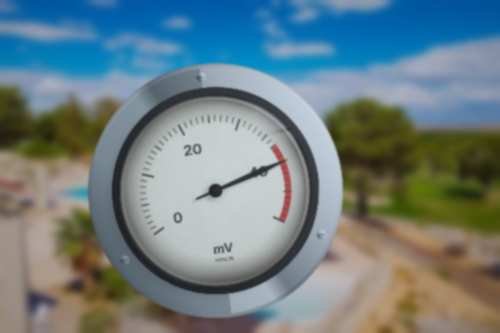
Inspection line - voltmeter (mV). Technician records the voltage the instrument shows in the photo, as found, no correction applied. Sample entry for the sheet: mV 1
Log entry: mV 40
